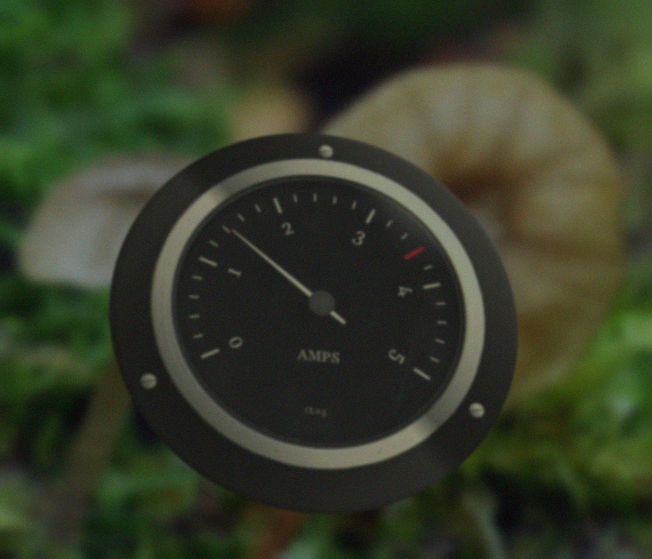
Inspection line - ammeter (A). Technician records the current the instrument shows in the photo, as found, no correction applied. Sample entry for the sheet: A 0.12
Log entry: A 1.4
